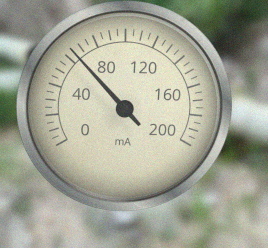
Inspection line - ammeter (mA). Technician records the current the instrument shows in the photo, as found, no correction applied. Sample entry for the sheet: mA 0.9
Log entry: mA 65
